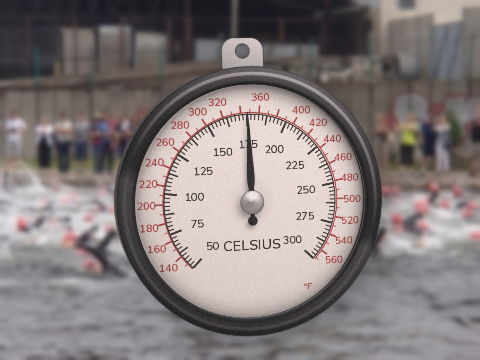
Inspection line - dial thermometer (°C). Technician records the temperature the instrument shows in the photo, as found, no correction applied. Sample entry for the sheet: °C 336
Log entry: °C 175
